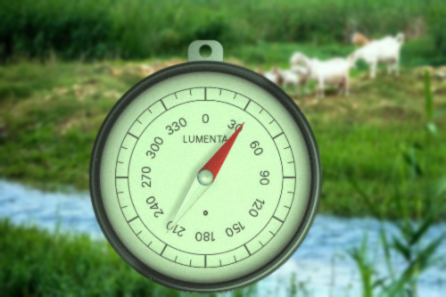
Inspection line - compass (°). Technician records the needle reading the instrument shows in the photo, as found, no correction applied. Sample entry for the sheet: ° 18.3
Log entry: ° 35
